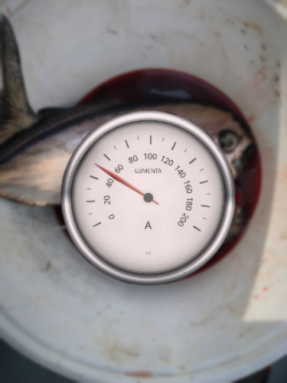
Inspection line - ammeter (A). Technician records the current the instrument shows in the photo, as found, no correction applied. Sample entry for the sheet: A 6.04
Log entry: A 50
